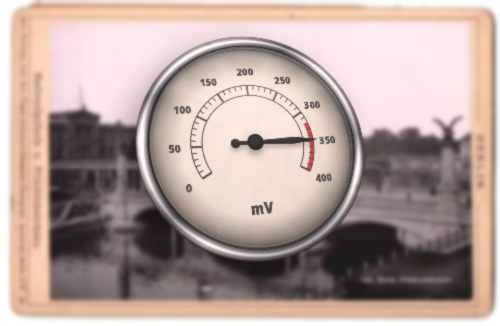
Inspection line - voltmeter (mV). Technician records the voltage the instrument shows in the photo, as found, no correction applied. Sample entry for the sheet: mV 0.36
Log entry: mV 350
